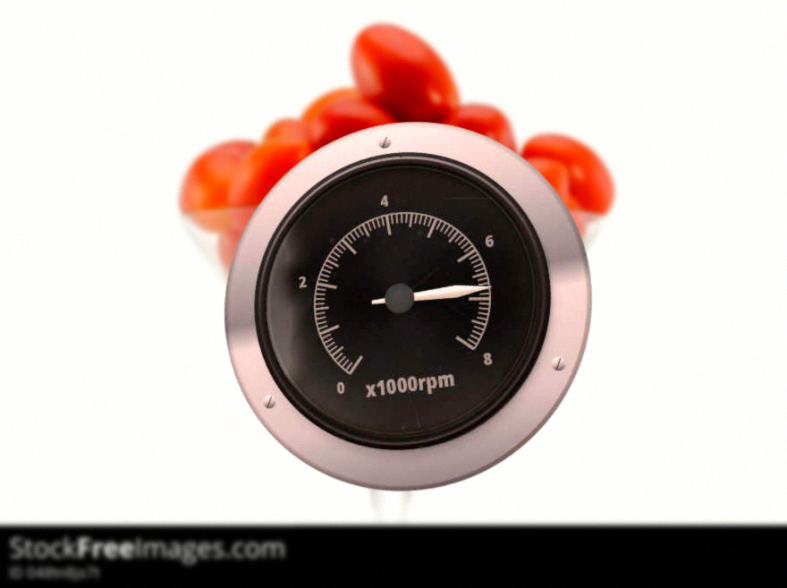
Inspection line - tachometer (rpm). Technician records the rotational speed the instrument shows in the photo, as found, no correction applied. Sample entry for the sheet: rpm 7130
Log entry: rpm 6800
